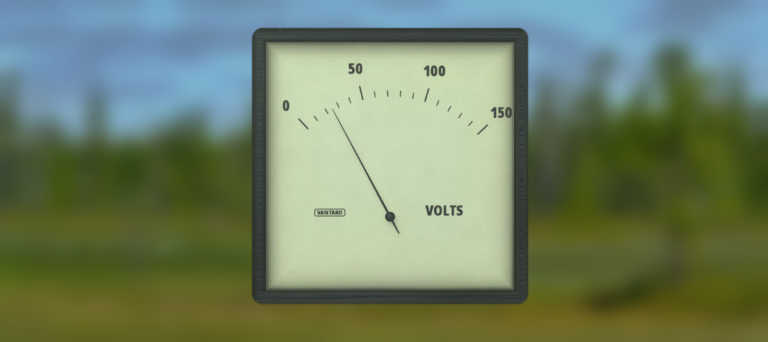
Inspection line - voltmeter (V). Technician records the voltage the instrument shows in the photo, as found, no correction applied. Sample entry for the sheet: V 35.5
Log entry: V 25
